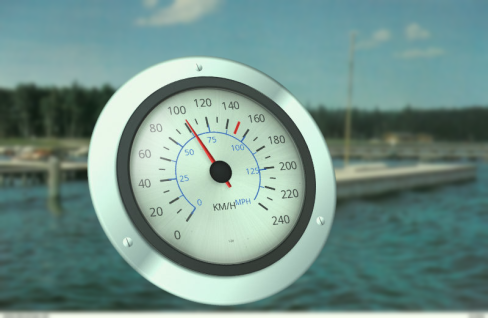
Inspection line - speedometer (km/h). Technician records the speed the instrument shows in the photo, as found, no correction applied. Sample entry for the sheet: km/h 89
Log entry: km/h 100
